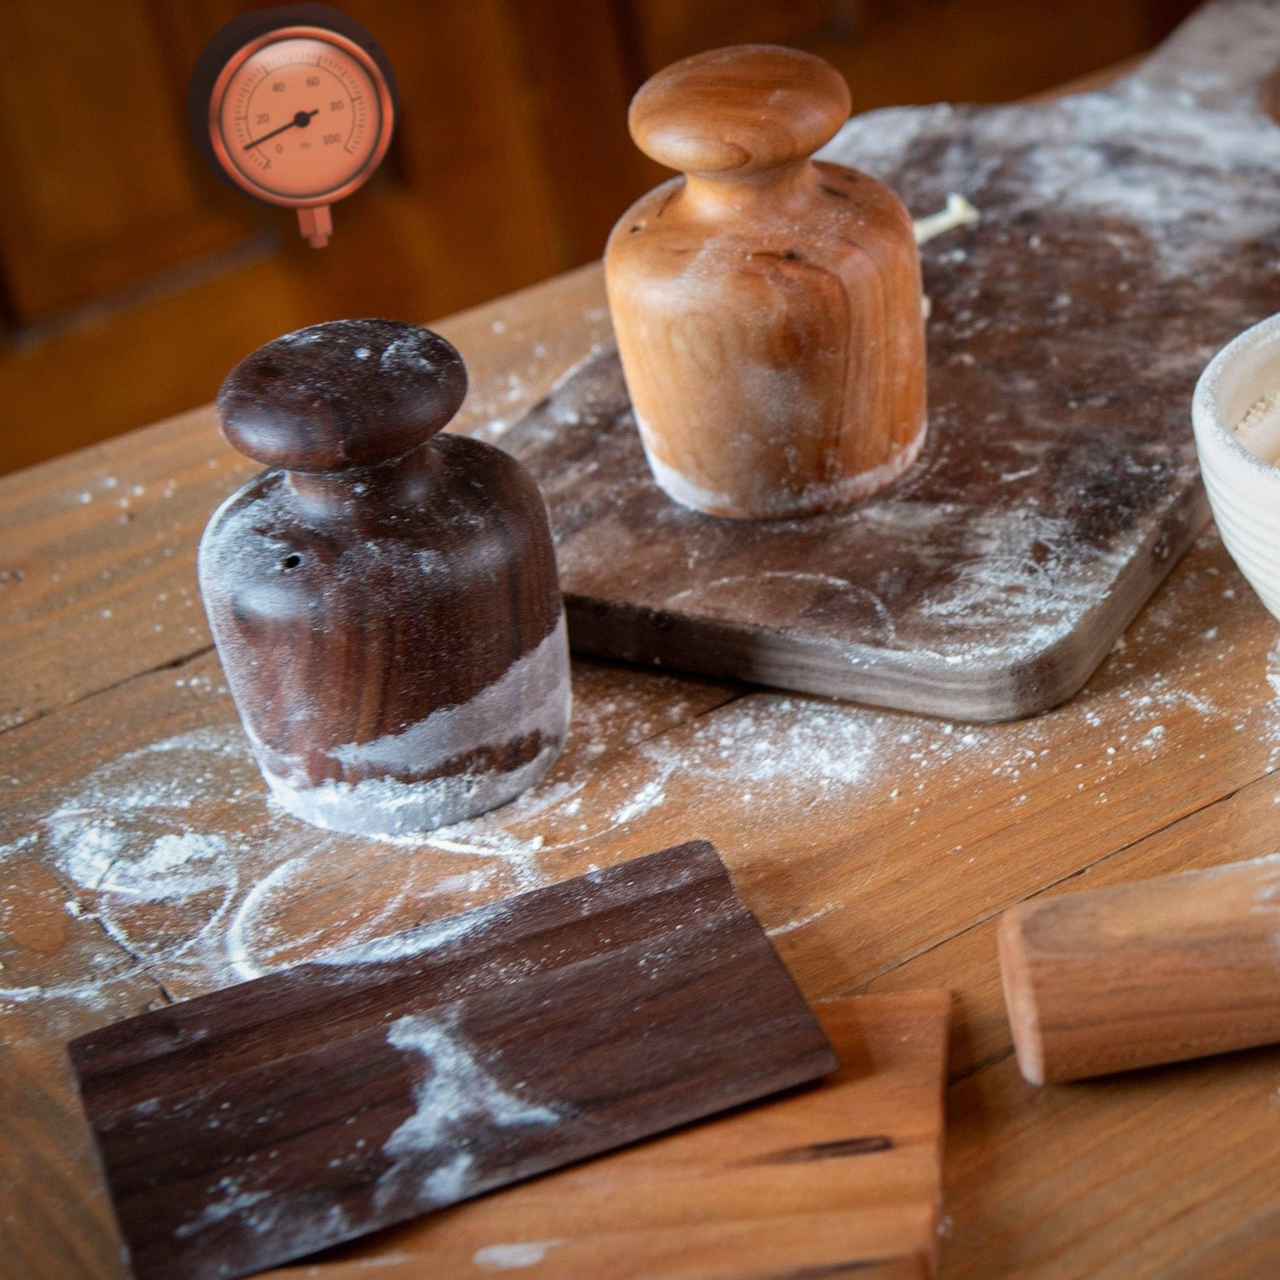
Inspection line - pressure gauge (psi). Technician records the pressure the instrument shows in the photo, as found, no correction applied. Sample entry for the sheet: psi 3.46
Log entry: psi 10
